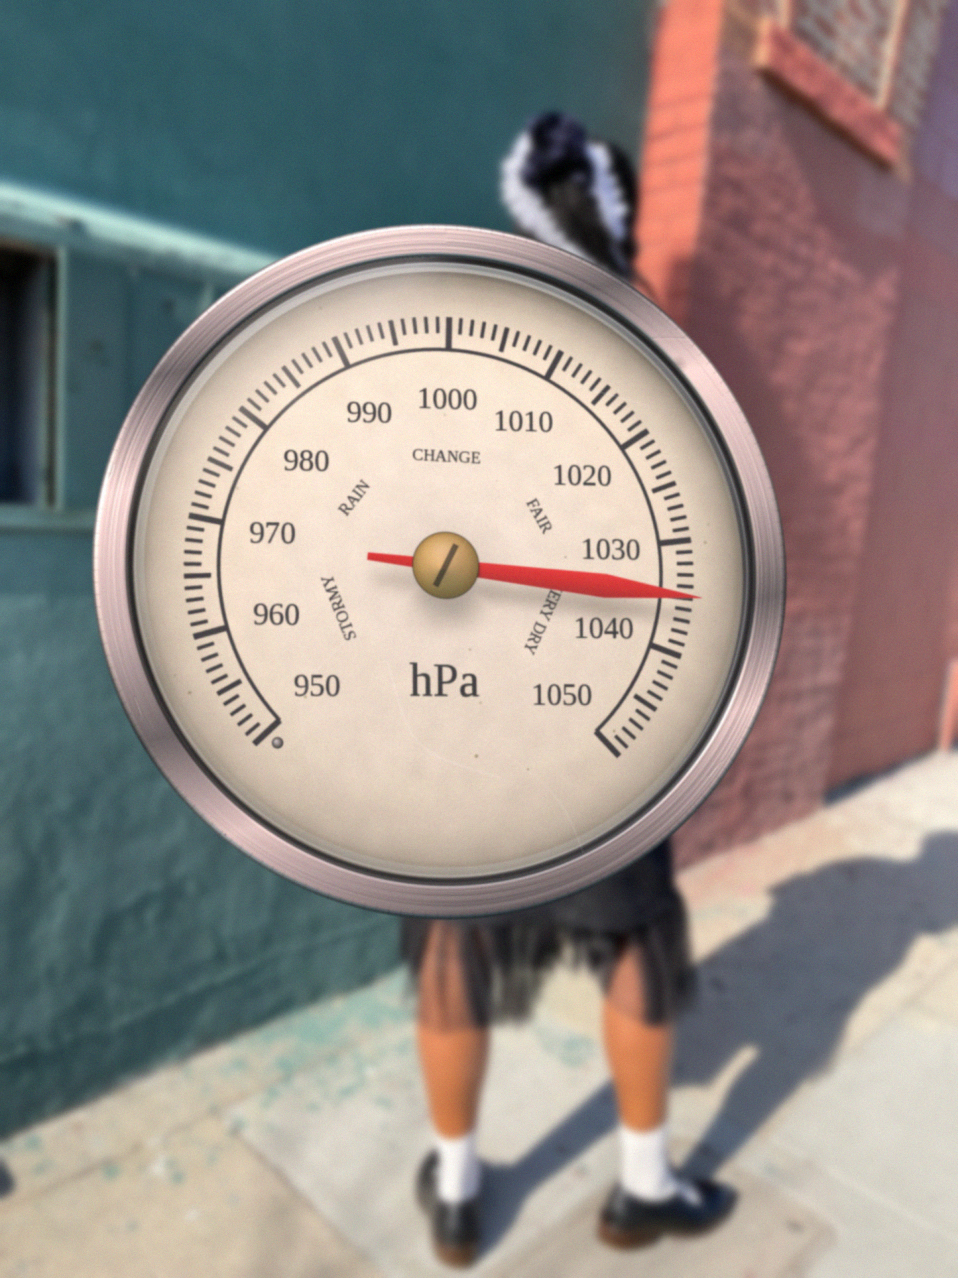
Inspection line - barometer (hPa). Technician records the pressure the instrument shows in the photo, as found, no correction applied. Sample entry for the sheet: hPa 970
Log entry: hPa 1035
